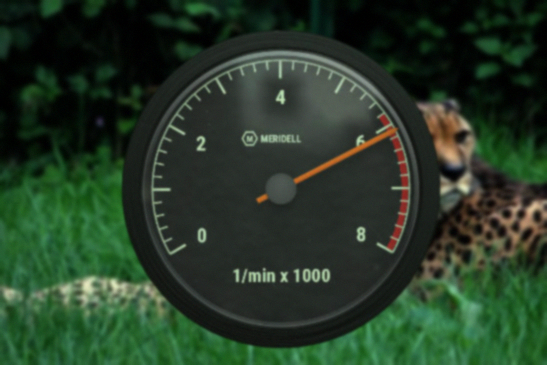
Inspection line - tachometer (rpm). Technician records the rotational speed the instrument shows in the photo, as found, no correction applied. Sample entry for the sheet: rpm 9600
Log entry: rpm 6100
